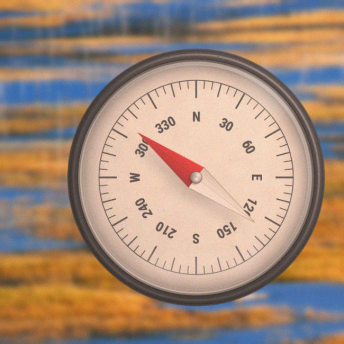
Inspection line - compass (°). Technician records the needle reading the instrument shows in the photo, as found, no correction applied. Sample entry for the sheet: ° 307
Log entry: ° 307.5
